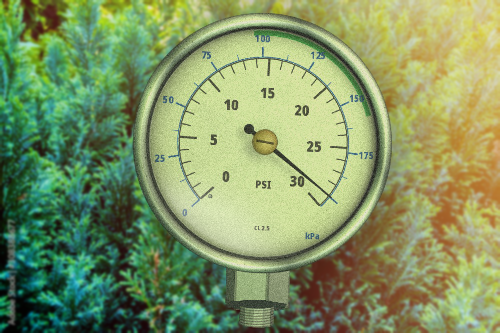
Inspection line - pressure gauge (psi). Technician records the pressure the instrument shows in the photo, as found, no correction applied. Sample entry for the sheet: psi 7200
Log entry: psi 29
